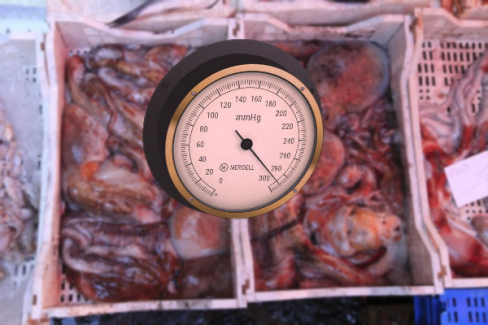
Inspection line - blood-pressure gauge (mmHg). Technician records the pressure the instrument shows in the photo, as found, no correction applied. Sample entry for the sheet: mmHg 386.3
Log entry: mmHg 290
